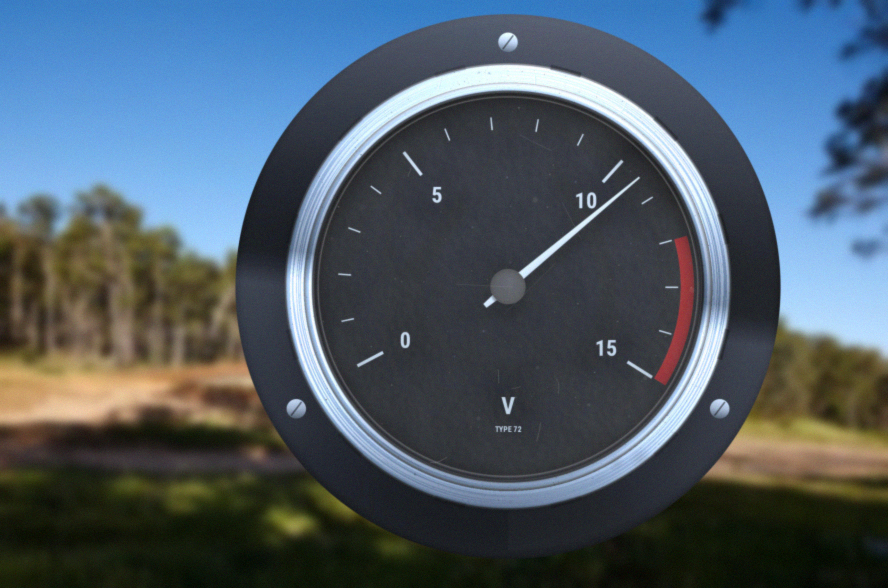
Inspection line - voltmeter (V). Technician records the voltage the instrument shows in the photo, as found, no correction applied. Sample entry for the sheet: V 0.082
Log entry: V 10.5
